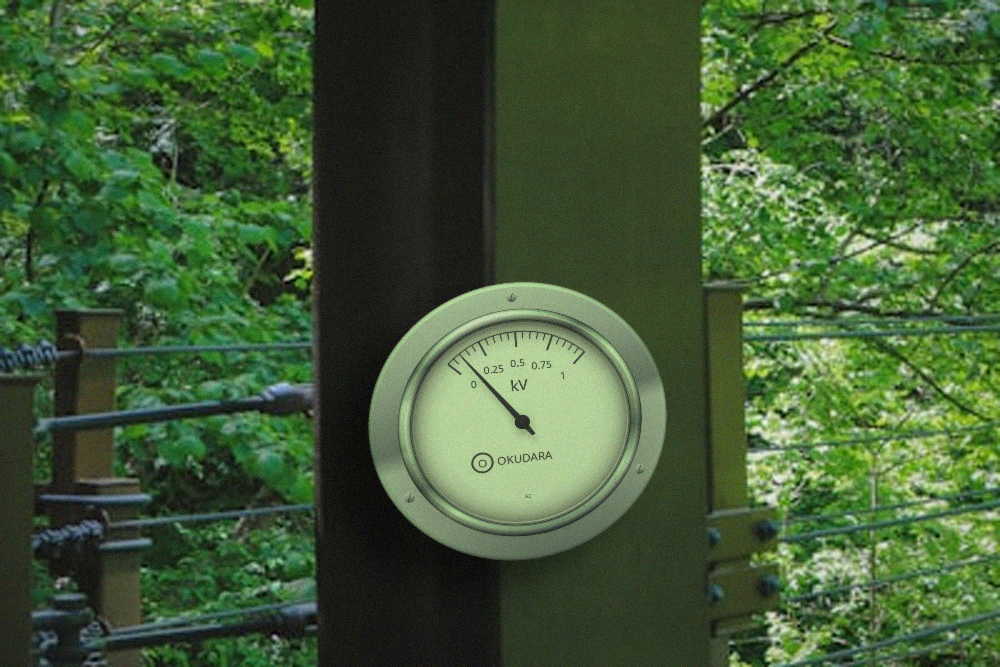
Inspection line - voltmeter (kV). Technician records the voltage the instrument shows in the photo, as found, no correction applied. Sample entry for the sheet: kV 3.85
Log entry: kV 0.1
